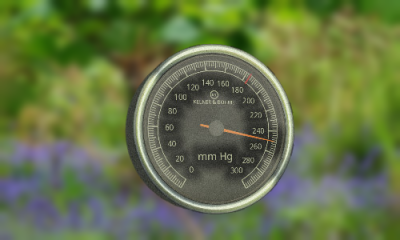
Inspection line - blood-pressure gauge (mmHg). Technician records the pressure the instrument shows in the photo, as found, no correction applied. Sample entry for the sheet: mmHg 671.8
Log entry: mmHg 250
